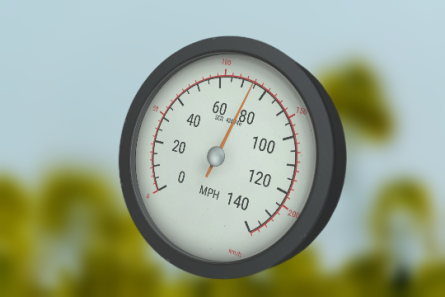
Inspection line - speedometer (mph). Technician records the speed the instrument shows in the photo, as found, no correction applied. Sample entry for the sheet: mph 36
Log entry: mph 75
